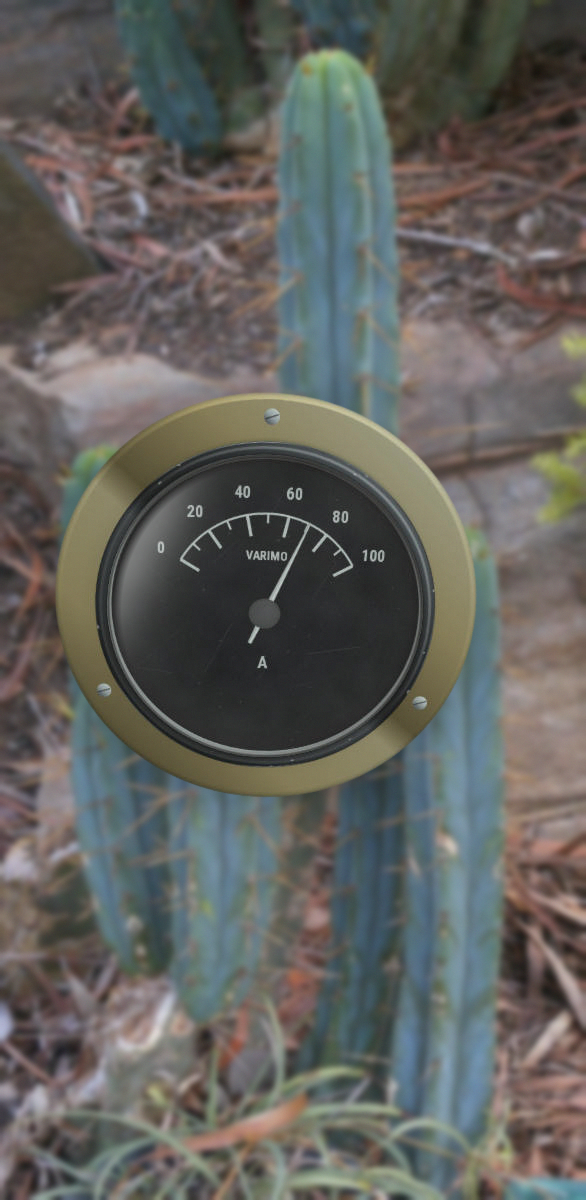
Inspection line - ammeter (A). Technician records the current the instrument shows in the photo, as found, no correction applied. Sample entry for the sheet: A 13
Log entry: A 70
